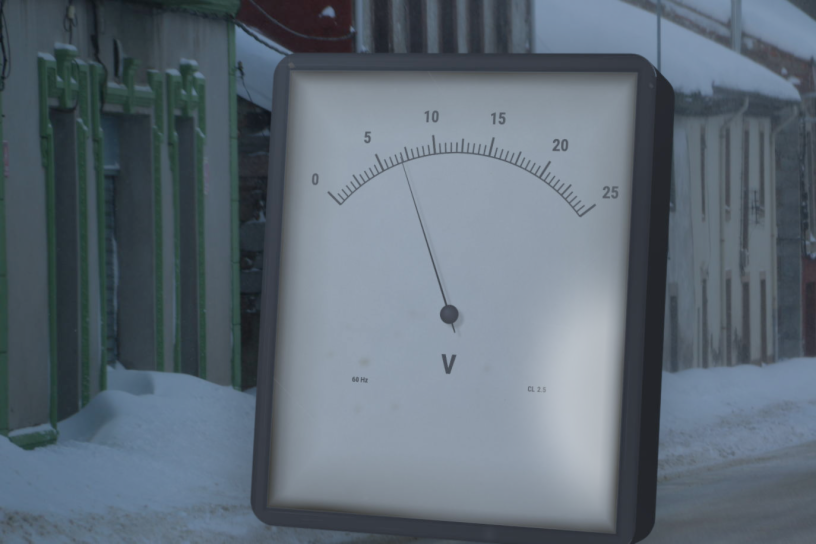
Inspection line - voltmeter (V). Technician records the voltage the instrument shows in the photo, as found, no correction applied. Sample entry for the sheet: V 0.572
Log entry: V 7
